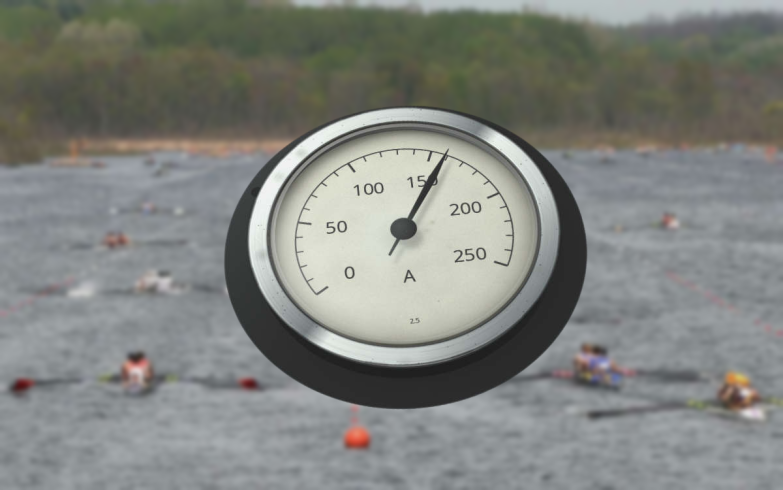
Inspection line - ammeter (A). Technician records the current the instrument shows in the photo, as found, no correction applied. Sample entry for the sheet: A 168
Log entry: A 160
